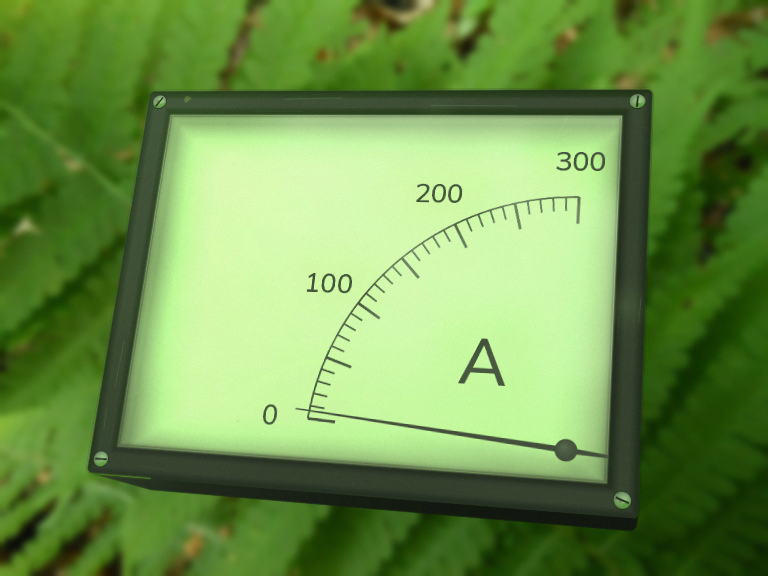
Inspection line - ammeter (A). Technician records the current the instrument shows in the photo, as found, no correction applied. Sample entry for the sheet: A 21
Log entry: A 5
